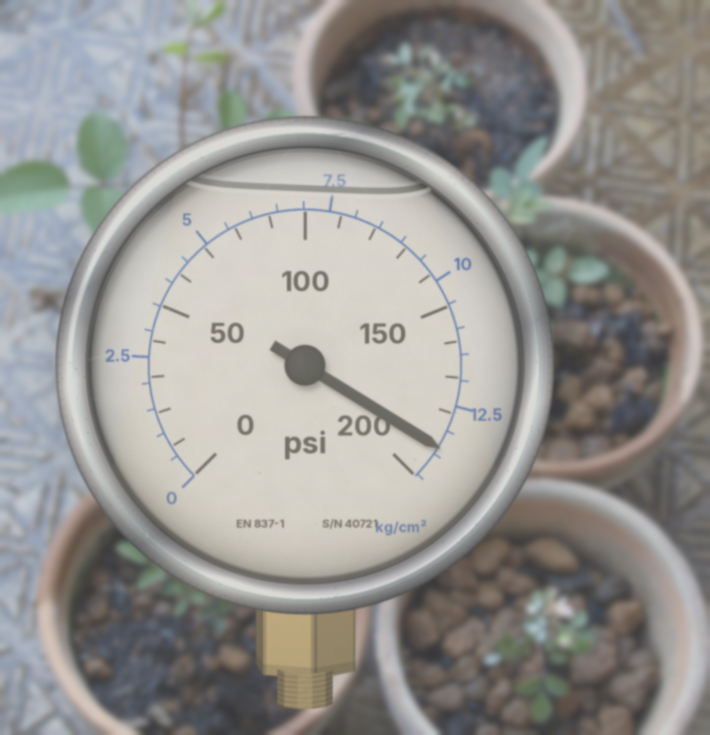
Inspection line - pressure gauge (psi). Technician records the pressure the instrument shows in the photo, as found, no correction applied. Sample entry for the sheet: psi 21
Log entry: psi 190
